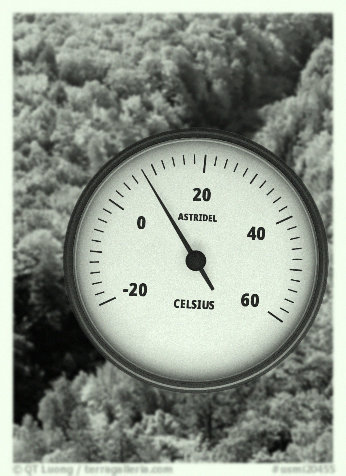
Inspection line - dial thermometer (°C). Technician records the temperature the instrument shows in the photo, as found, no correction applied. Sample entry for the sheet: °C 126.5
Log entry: °C 8
